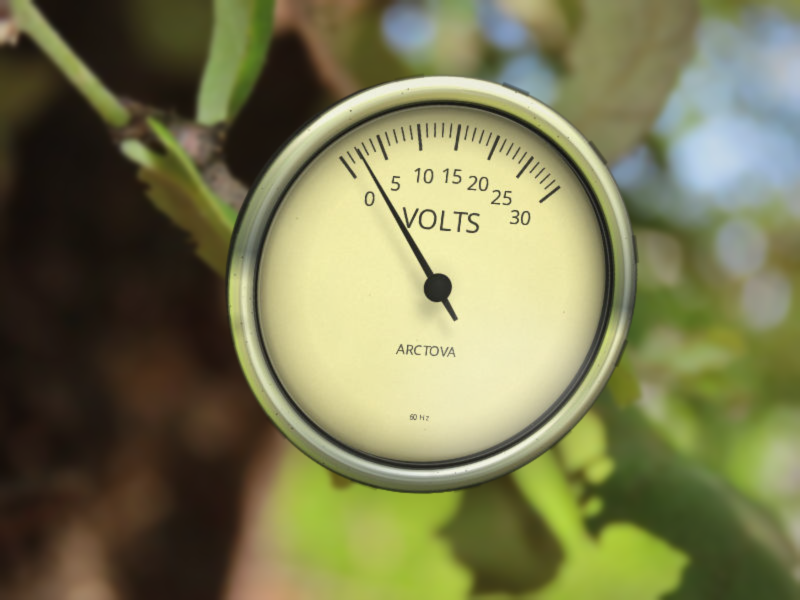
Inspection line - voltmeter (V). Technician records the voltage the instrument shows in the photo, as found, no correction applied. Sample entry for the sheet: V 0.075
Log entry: V 2
